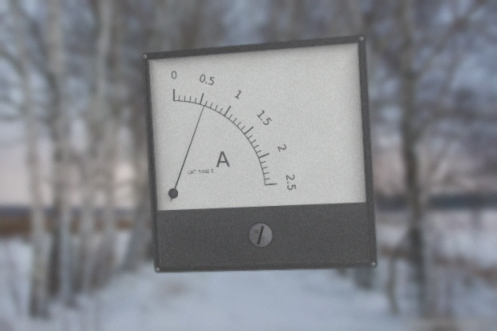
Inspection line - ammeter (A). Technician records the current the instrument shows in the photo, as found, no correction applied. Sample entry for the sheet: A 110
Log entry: A 0.6
